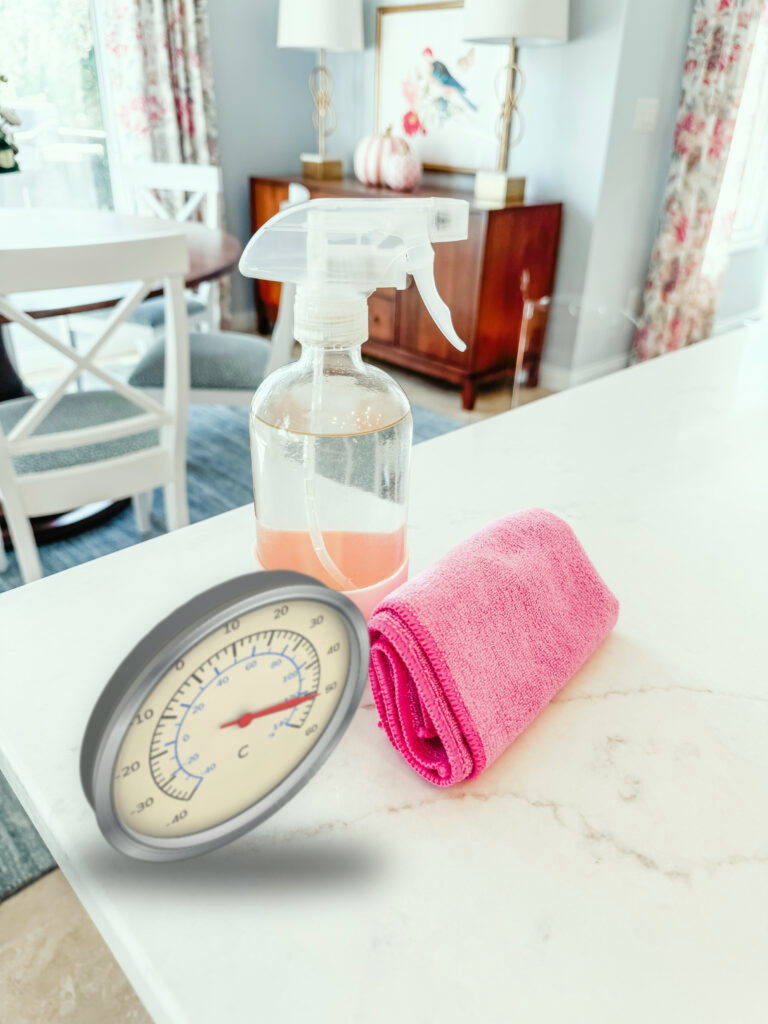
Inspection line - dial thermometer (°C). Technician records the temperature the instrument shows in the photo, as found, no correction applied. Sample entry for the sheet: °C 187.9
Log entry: °C 50
